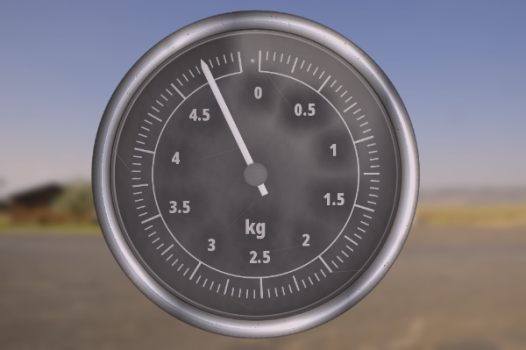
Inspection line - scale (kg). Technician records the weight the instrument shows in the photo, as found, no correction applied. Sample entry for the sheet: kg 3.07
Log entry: kg 4.75
